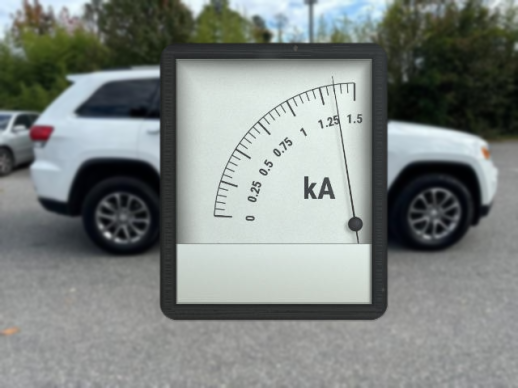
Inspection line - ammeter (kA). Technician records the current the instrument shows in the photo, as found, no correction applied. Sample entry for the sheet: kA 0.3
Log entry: kA 1.35
